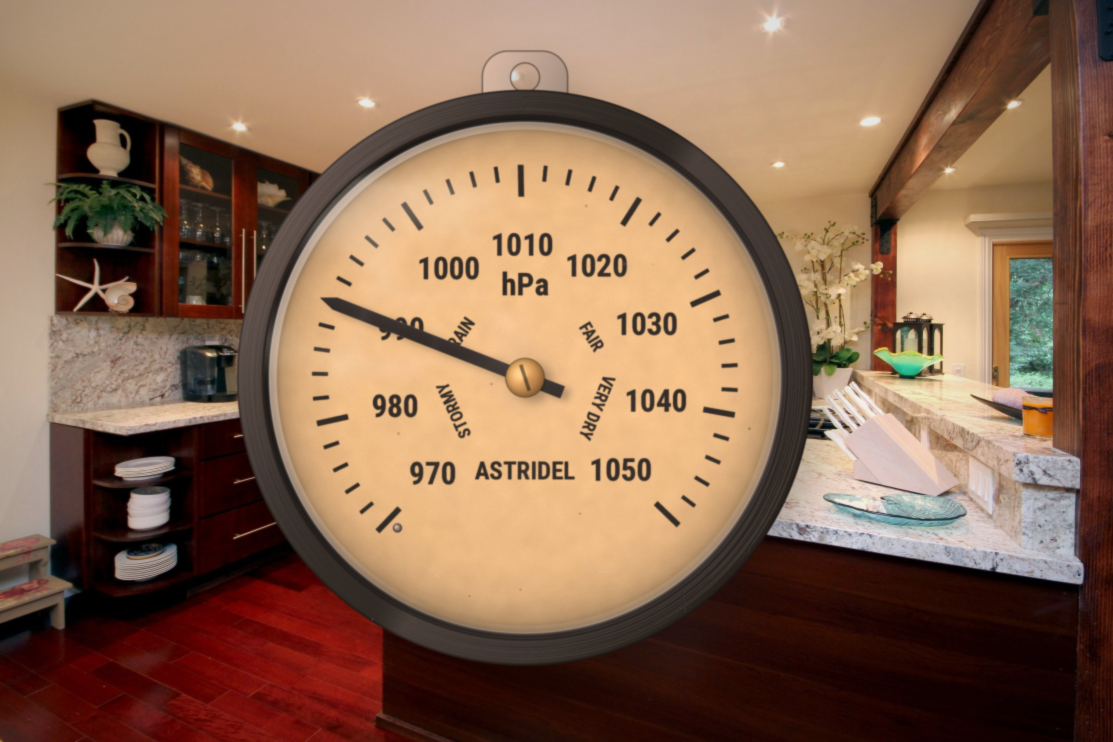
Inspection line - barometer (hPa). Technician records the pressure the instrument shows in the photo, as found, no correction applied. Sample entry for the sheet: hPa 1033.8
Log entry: hPa 990
